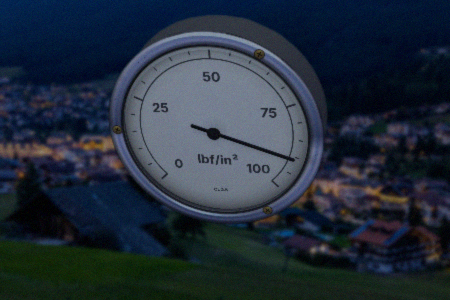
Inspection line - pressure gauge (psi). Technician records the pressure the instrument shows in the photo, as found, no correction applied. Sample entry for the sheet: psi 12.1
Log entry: psi 90
